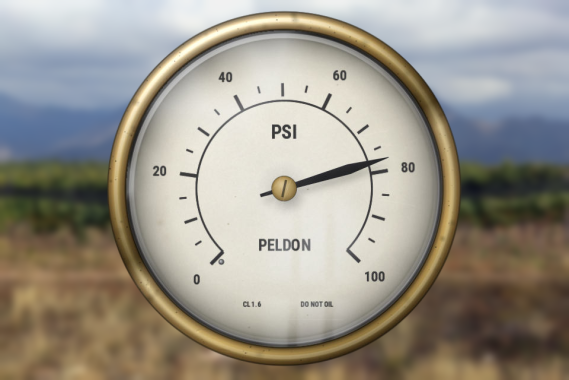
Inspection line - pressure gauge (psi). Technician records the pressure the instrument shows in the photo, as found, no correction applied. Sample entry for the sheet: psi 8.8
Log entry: psi 77.5
